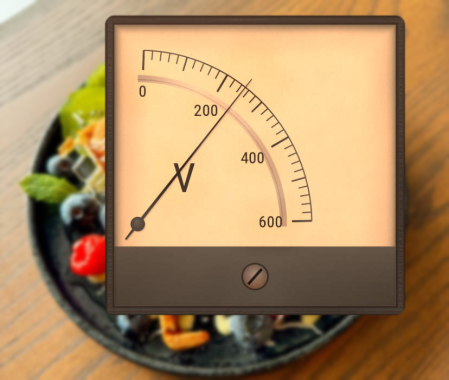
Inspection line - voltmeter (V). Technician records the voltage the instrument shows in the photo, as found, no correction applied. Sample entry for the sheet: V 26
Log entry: V 250
